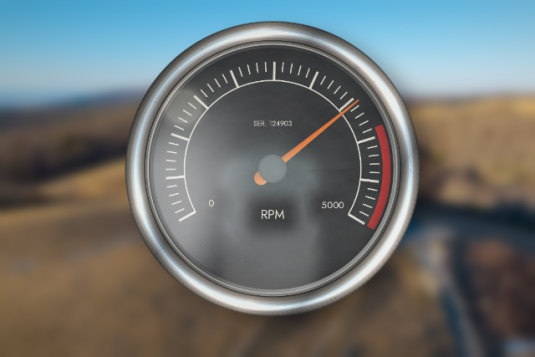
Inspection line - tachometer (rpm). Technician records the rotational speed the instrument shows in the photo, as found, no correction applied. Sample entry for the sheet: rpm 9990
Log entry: rpm 3550
